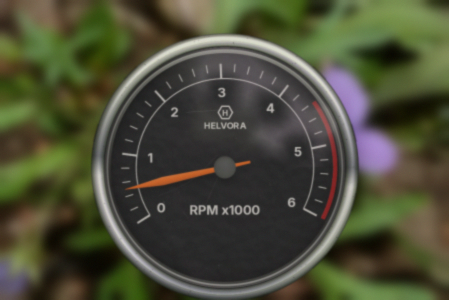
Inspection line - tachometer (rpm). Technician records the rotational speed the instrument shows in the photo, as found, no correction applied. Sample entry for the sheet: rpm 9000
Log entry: rpm 500
